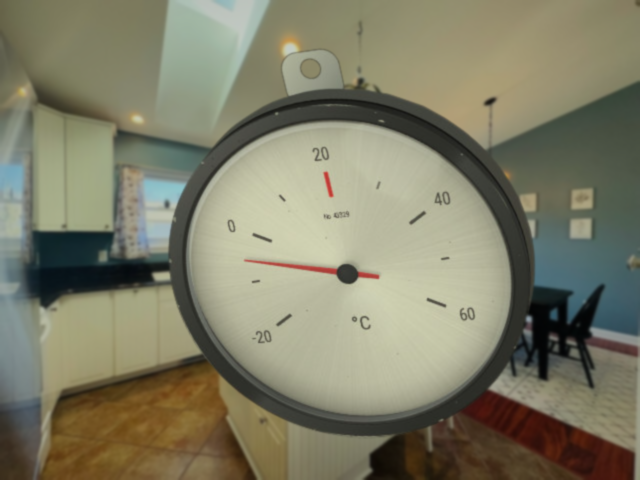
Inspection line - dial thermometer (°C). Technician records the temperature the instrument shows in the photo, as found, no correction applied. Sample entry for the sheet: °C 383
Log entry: °C -5
